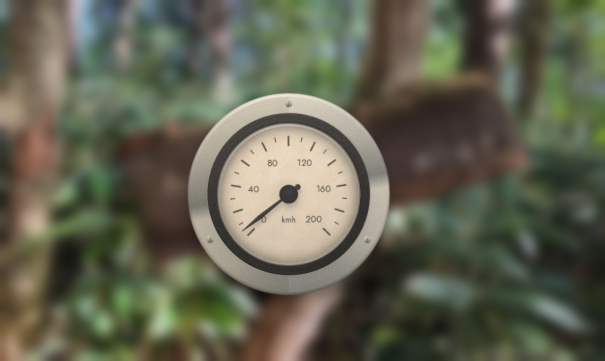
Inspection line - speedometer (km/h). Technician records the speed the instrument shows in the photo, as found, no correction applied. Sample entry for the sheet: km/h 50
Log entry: km/h 5
